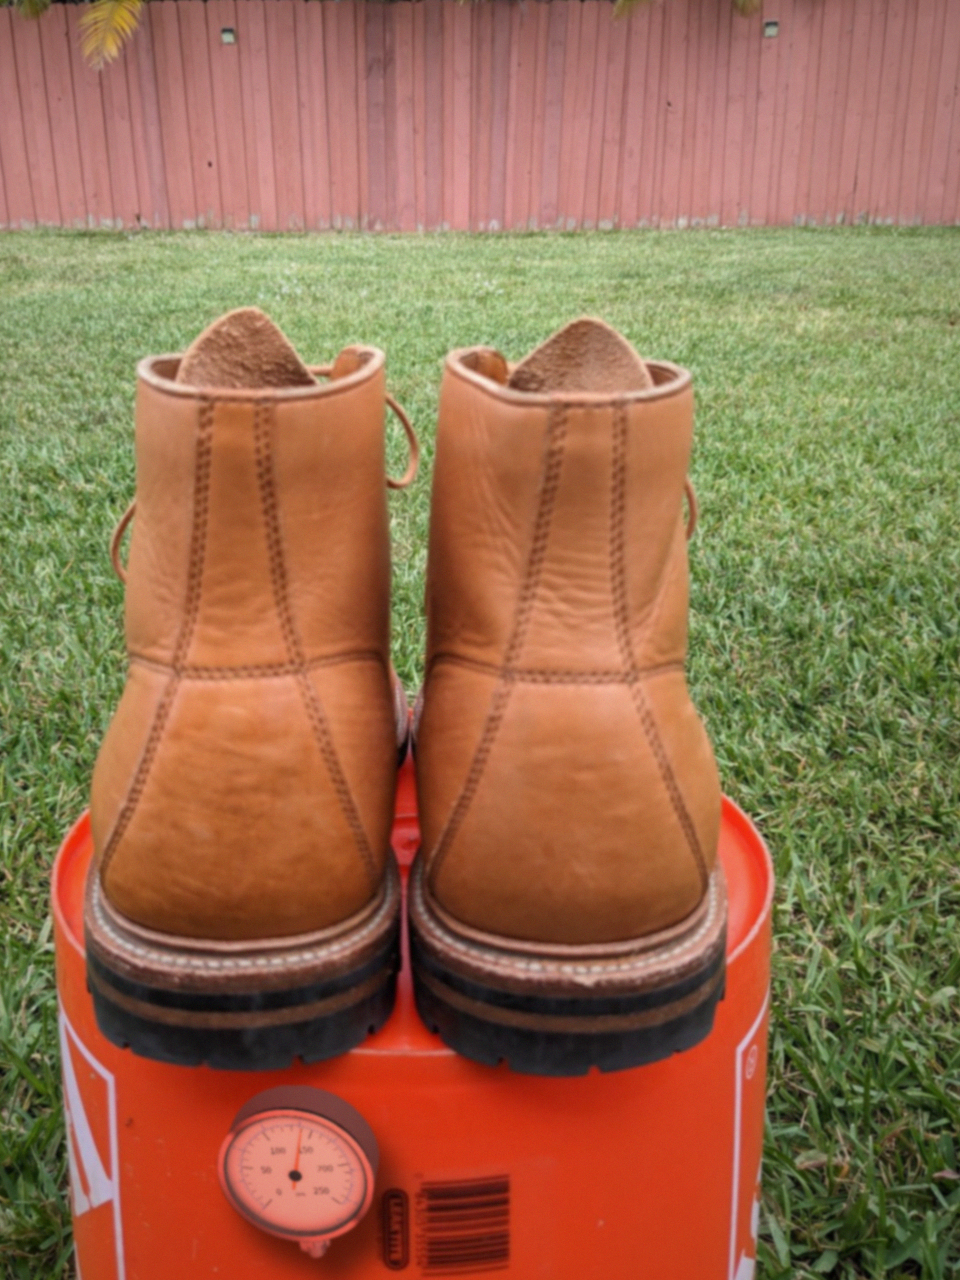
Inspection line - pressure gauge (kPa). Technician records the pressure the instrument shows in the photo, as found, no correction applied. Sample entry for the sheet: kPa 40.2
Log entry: kPa 140
